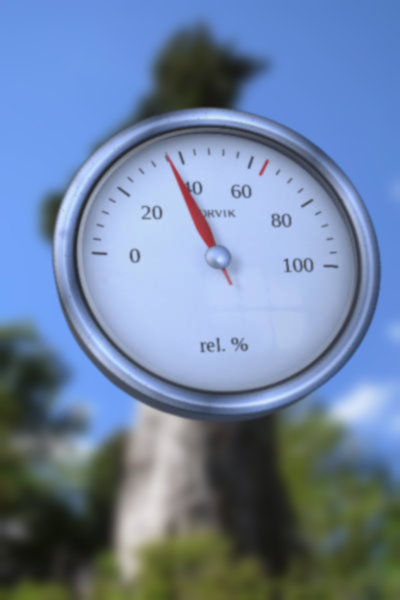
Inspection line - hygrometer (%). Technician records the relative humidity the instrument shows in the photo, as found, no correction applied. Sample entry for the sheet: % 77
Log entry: % 36
